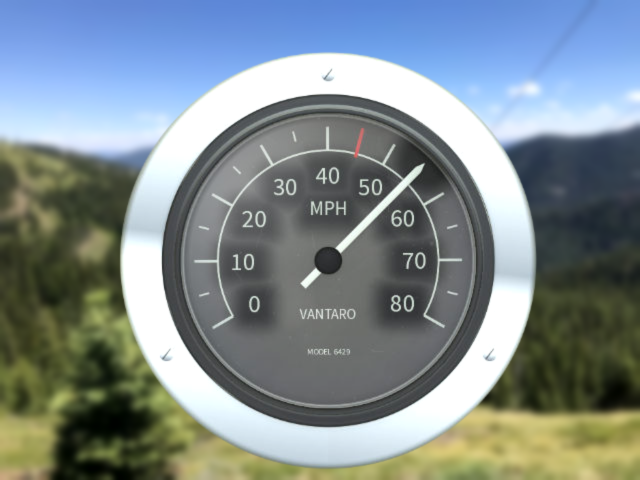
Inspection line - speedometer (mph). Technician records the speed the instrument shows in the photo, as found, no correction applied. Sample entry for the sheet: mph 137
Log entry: mph 55
